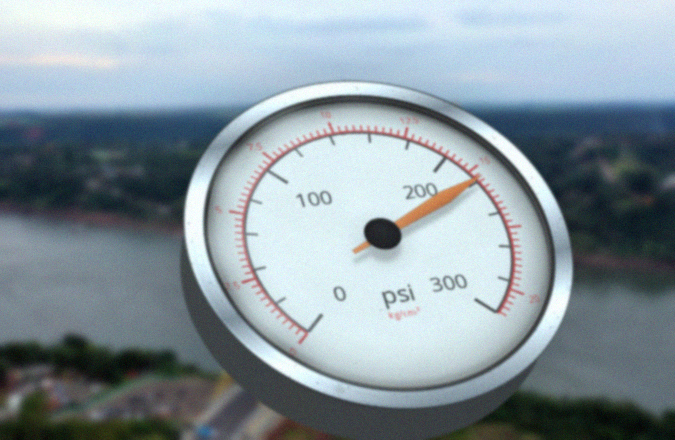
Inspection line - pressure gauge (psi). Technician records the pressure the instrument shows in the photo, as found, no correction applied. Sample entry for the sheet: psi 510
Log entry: psi 220
